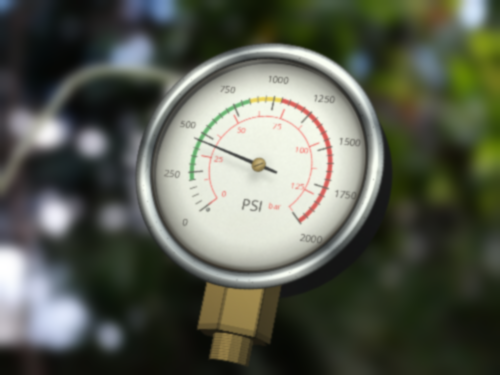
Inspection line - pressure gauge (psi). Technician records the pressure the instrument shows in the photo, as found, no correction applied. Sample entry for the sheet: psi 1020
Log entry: psi 450
